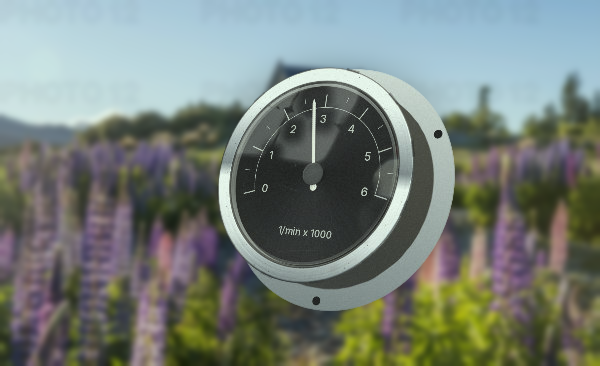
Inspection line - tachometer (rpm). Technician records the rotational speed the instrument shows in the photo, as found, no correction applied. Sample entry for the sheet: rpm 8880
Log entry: rpm 2750
